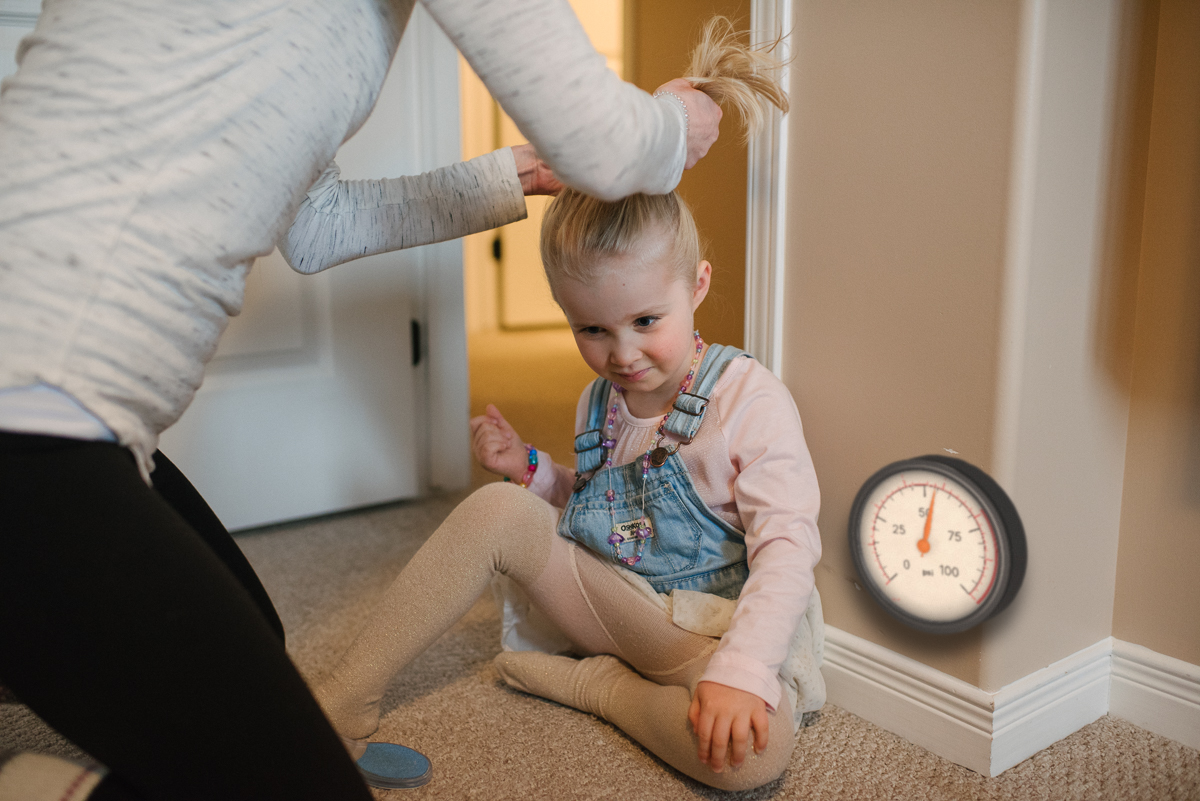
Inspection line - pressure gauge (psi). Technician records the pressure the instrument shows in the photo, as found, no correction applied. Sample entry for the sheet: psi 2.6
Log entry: psi 55
